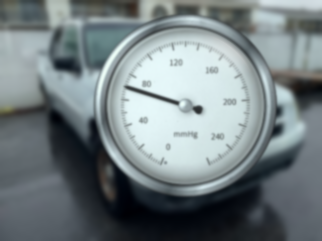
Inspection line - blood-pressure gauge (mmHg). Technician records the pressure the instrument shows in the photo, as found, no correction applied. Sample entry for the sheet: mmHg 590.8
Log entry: mmHg 70
